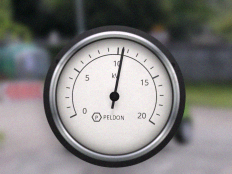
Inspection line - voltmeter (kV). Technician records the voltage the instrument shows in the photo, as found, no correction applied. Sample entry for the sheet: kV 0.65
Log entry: kV 10.5
